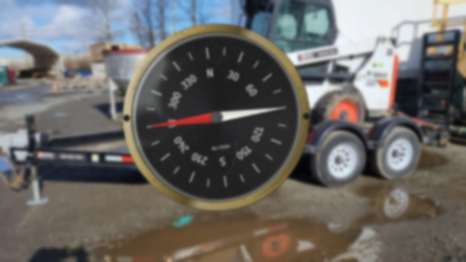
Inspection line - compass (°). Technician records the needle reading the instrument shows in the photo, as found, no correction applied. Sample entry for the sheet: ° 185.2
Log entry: ° 270
